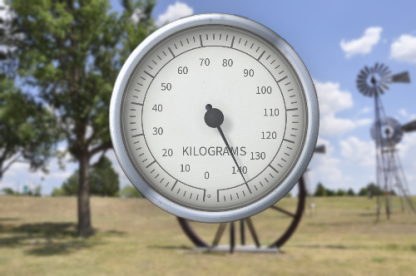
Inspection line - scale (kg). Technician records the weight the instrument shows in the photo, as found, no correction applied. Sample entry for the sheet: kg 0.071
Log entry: kg 140
